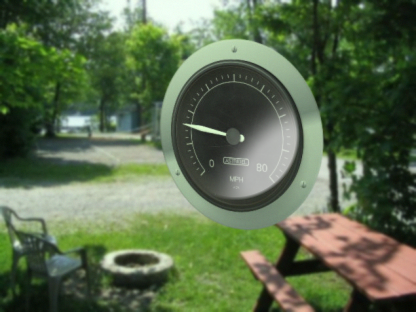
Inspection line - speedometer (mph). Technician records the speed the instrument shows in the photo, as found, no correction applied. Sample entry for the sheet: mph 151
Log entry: mph 16
